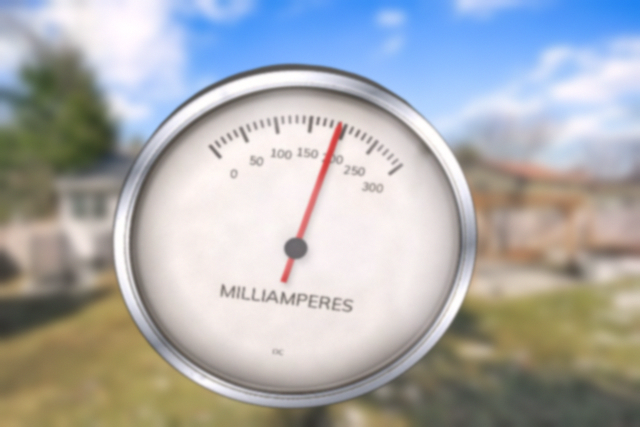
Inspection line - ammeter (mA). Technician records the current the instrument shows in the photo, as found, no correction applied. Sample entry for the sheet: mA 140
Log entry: mA 190
